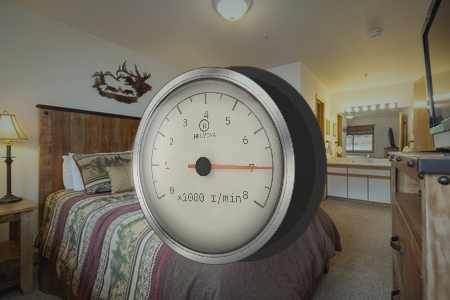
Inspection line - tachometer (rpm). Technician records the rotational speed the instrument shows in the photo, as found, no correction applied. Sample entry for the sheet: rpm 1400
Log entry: rpm 7000
